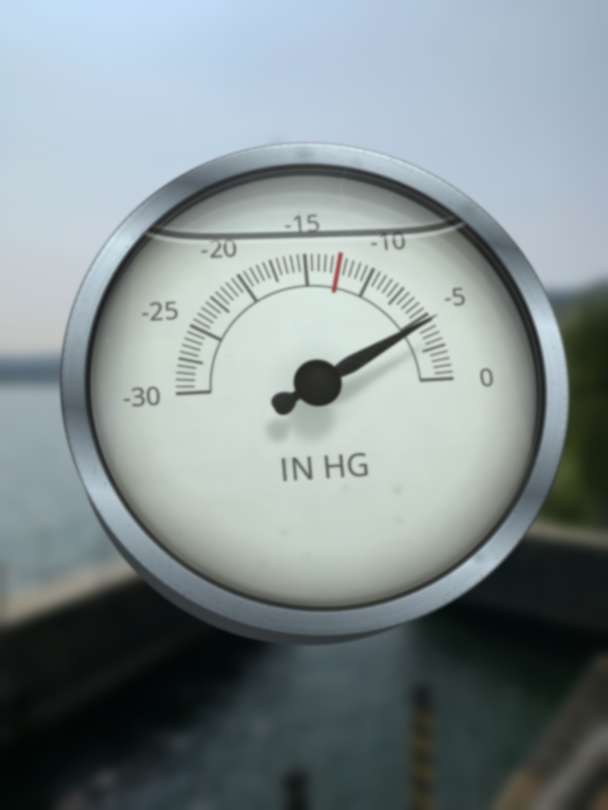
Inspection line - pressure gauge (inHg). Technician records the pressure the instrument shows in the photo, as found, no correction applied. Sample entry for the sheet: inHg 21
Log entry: inHg -4.5
